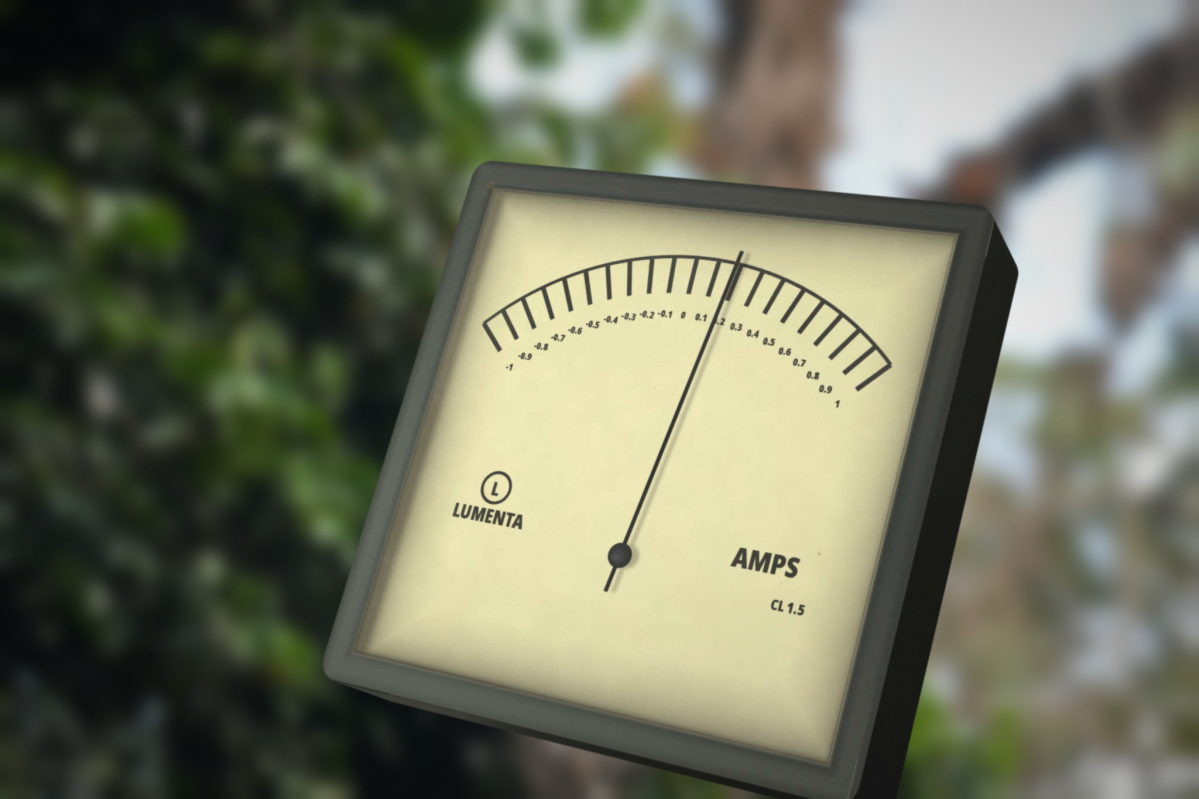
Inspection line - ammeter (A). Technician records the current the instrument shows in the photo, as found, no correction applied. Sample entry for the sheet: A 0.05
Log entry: A 0.2
